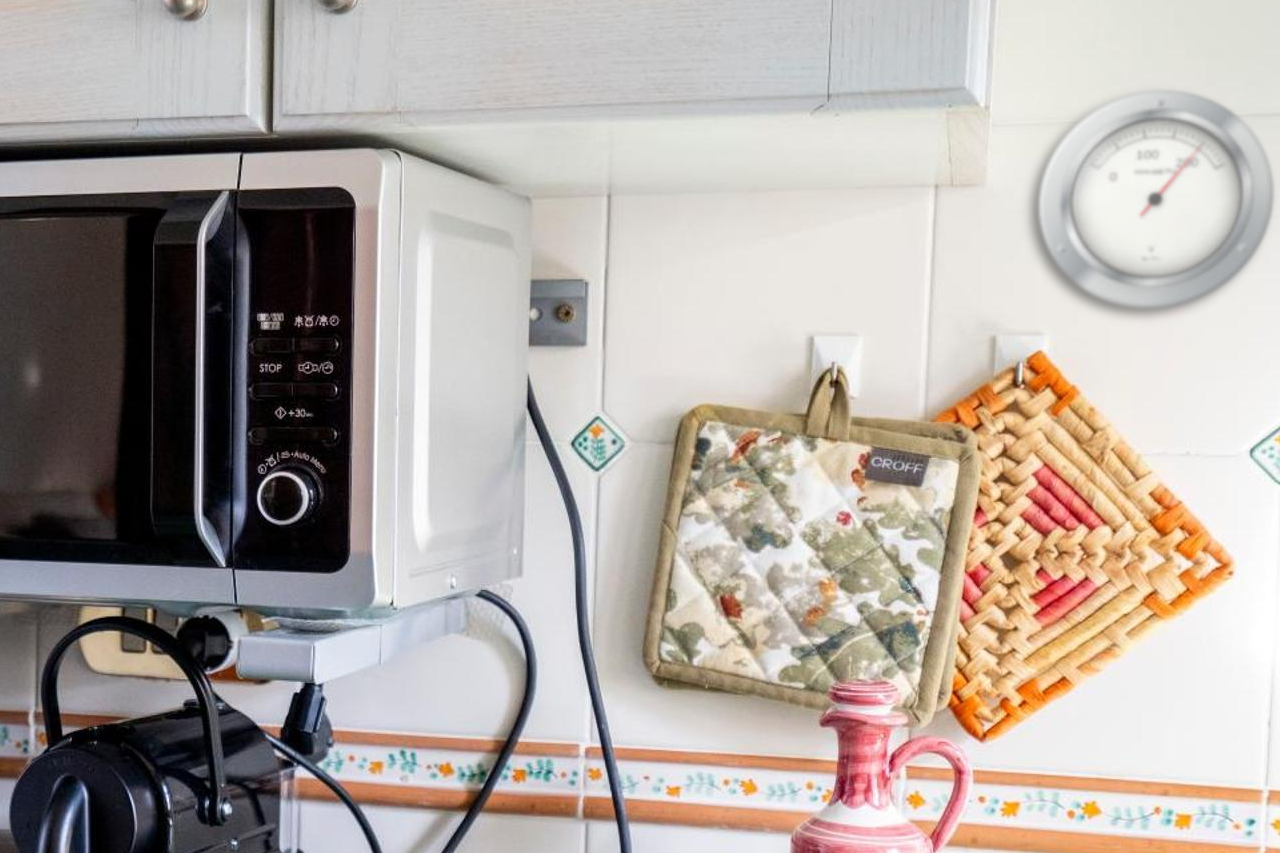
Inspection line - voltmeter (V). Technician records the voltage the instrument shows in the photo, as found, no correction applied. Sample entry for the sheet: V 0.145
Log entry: V 200
